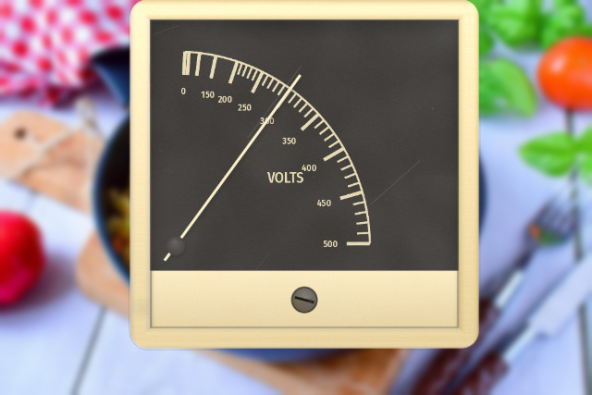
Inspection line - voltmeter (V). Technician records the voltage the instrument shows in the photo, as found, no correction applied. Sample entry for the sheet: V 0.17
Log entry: V 300
